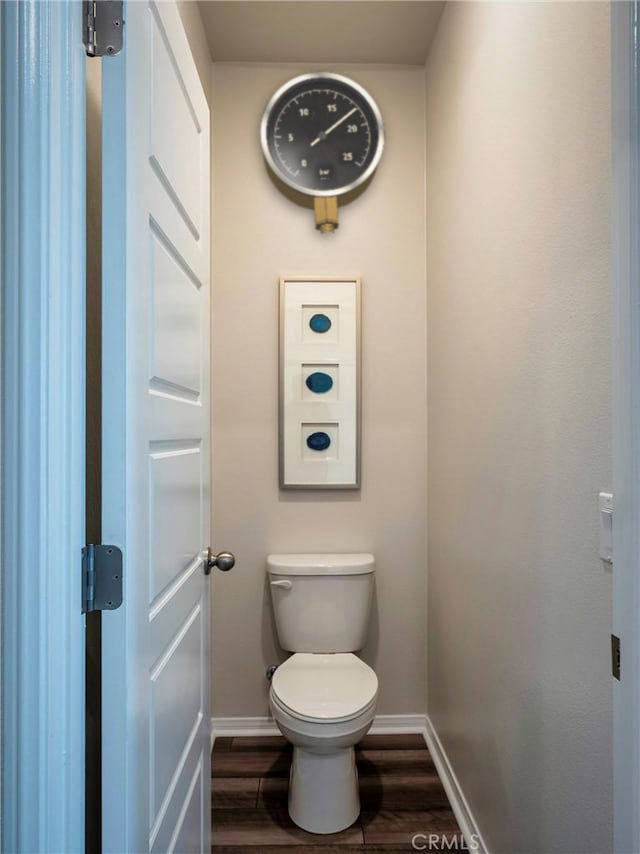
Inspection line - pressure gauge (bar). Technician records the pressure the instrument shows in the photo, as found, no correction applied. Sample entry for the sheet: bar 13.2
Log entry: bar 18
